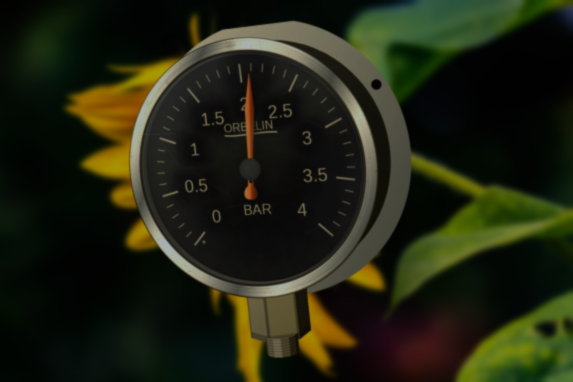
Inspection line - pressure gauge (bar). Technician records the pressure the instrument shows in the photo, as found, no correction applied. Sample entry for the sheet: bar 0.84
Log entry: bar 2.1
